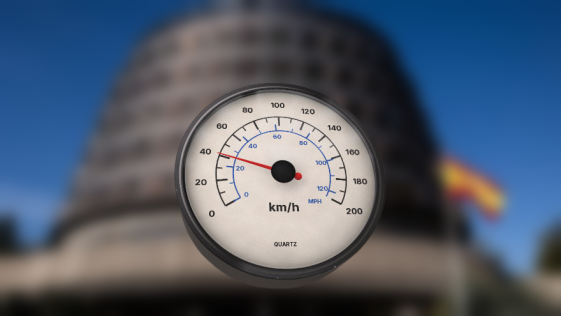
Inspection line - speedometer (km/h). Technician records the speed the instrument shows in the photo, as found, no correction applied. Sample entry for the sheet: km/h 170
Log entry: km/h 40
